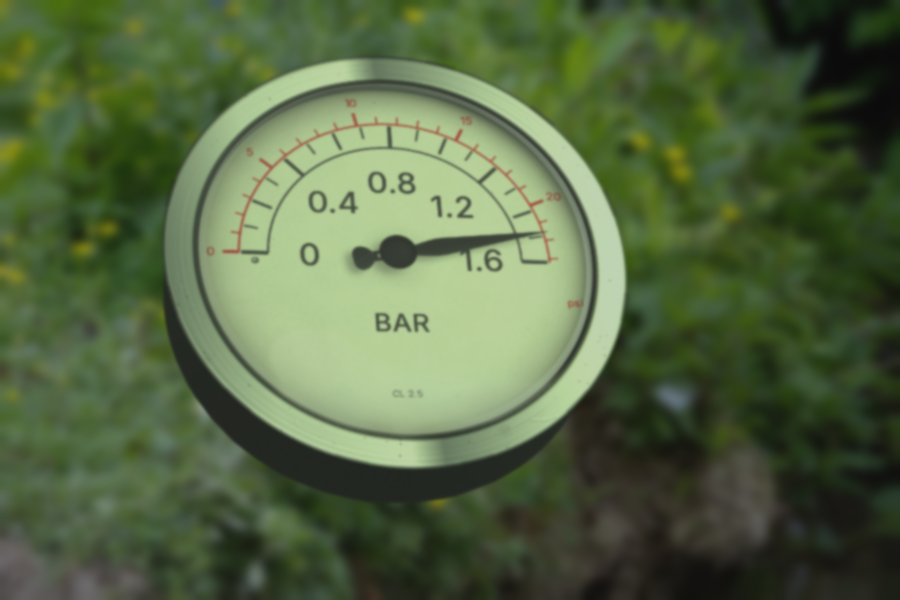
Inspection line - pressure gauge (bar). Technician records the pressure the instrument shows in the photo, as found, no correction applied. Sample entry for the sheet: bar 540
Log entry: bar 1.5
